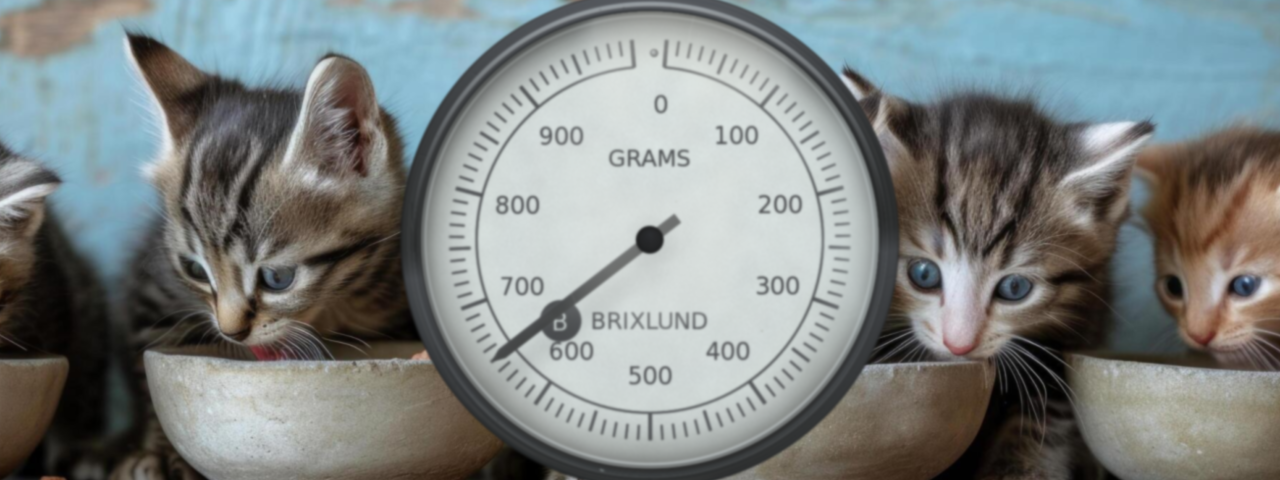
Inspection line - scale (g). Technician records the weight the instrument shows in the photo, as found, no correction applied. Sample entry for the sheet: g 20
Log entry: g 650
